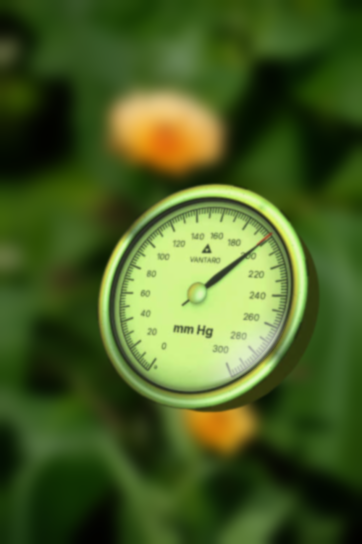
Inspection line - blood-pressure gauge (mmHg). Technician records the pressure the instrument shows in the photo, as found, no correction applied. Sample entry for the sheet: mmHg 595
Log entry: mmHg 200
